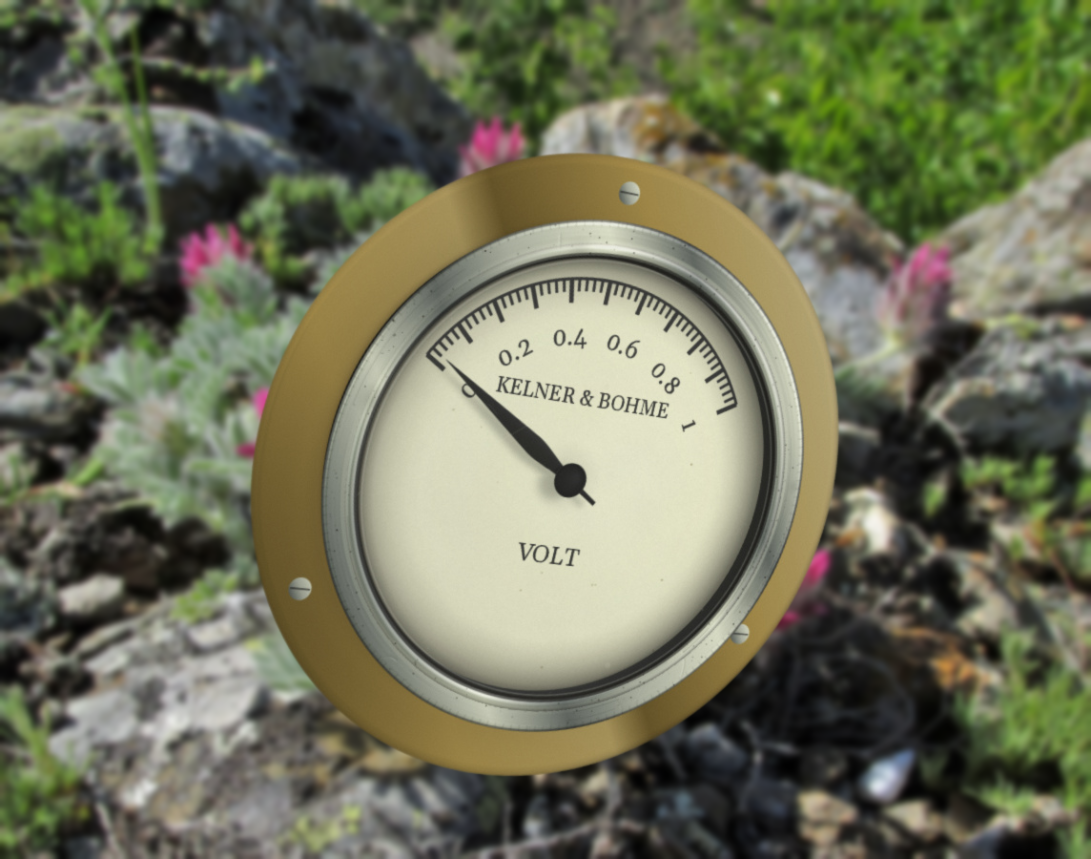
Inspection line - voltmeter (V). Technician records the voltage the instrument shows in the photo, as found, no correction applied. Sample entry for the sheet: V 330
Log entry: V 0.02
